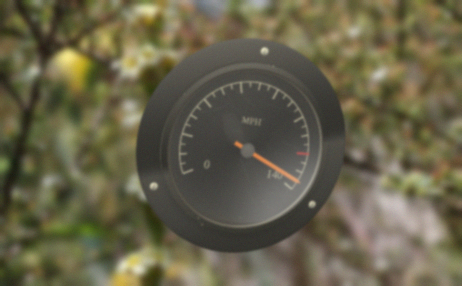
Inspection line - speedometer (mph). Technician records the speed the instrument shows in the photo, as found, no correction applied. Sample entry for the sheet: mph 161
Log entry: mph 135
